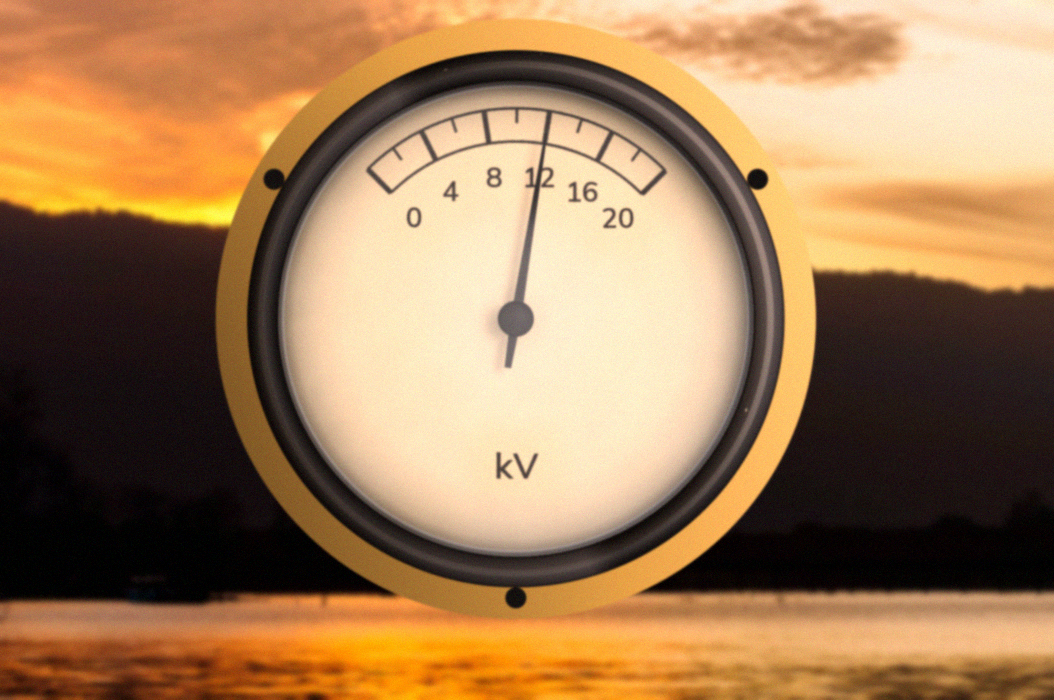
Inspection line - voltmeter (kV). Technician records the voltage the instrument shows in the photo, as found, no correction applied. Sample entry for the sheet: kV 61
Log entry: kV 12
